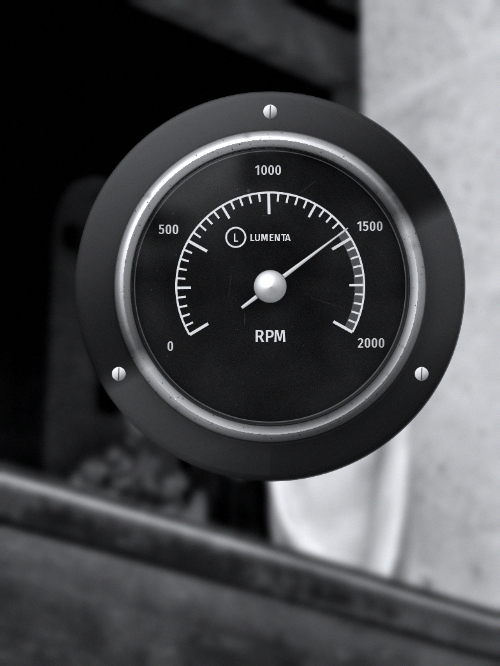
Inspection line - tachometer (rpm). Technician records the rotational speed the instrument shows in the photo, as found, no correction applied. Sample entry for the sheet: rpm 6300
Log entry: rpm 1450
